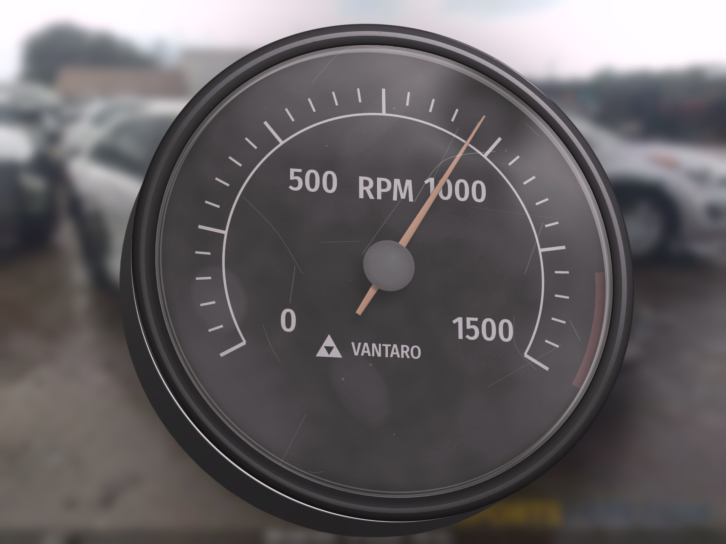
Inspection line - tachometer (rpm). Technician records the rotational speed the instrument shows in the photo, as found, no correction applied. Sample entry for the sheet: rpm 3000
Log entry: rpm 950
